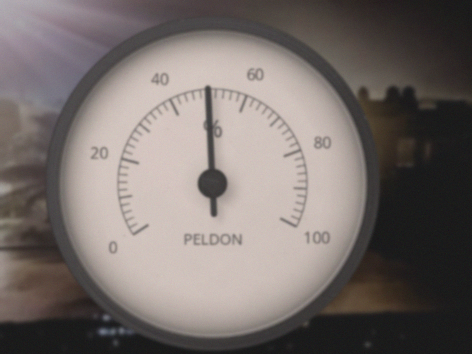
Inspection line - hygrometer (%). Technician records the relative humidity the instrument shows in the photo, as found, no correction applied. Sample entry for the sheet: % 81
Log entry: % 50
